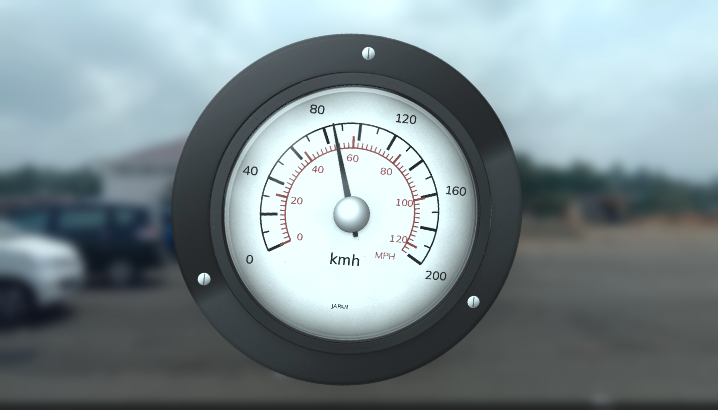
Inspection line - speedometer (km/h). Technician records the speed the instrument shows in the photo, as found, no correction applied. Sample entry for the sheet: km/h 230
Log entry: km/h 85
